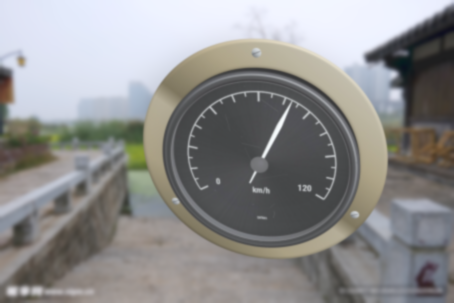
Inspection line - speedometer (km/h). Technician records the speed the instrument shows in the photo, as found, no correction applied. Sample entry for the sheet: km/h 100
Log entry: km/h 72.5
